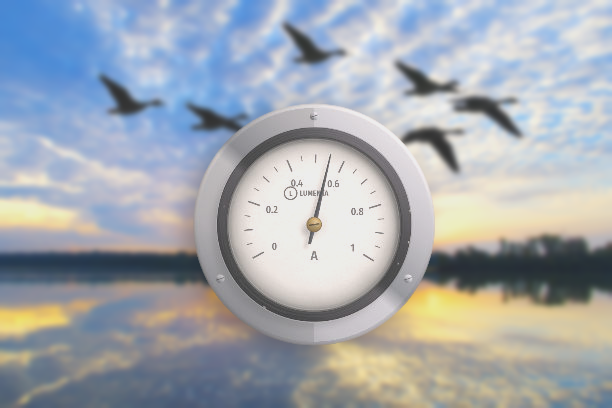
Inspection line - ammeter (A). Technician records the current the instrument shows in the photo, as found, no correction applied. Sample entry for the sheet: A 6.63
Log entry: A 0.55
